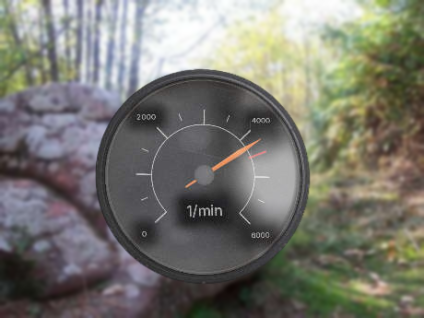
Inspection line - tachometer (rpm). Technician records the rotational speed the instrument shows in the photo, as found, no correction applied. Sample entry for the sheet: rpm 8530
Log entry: rpm 4250
